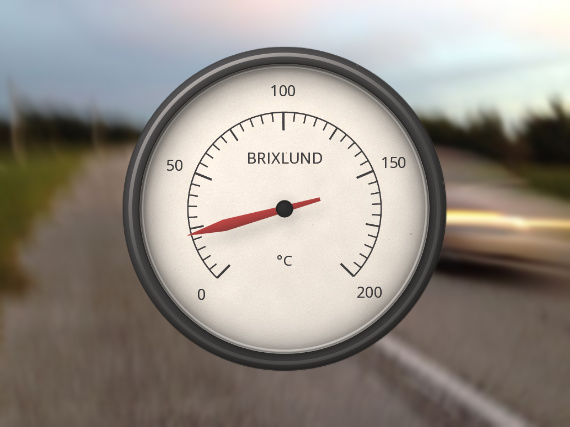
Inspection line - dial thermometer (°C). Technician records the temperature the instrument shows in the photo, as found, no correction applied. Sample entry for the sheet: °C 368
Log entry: °C 22.5
